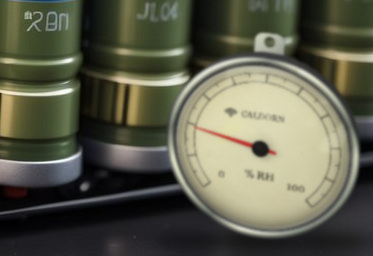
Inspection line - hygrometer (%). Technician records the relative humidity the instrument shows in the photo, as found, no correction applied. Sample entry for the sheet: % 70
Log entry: % 20
